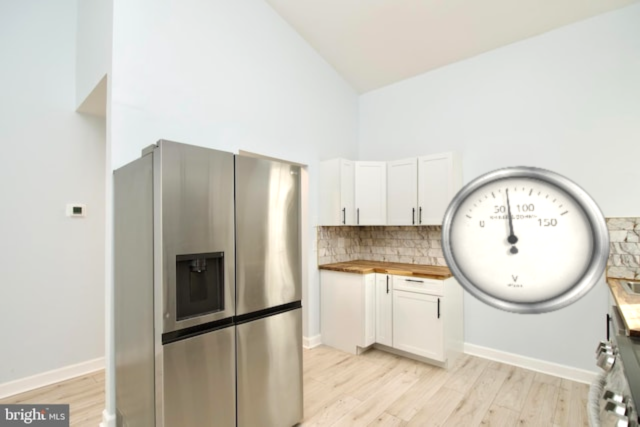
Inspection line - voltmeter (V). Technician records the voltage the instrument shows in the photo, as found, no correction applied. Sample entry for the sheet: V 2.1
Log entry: V 70
